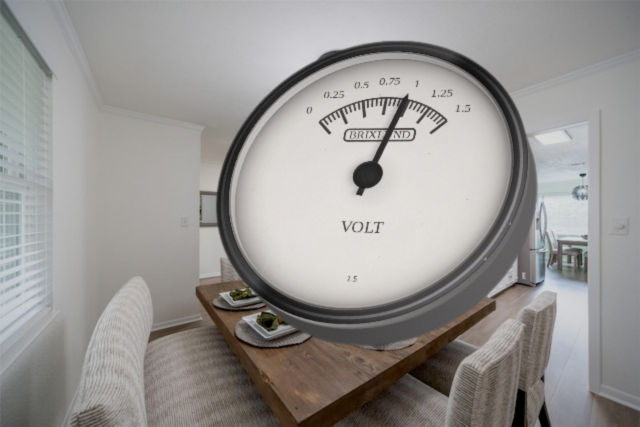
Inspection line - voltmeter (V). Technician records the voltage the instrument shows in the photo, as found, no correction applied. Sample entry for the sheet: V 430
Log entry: V 1
